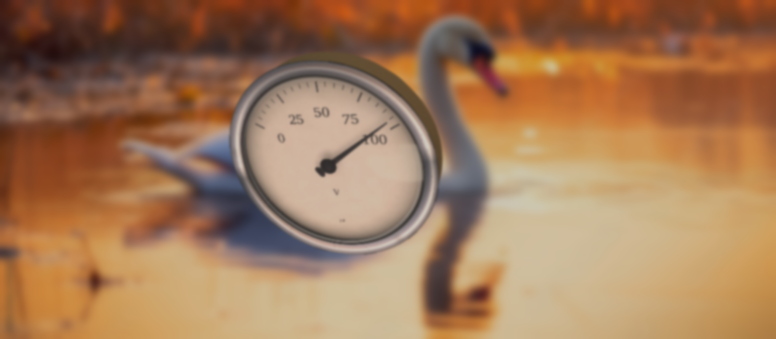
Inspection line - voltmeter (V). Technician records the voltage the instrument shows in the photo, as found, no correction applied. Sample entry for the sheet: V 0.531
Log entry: V 95
